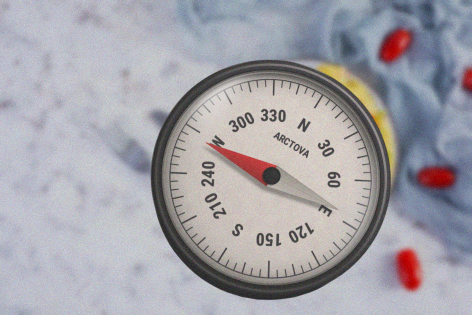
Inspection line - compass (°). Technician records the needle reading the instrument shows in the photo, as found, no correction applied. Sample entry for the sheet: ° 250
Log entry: ° 265
